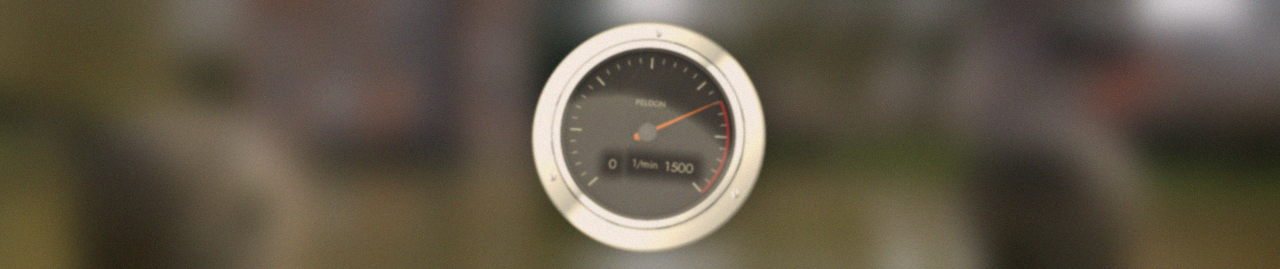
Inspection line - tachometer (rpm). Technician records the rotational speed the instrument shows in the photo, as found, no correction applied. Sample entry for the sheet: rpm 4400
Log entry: rpm 1100
